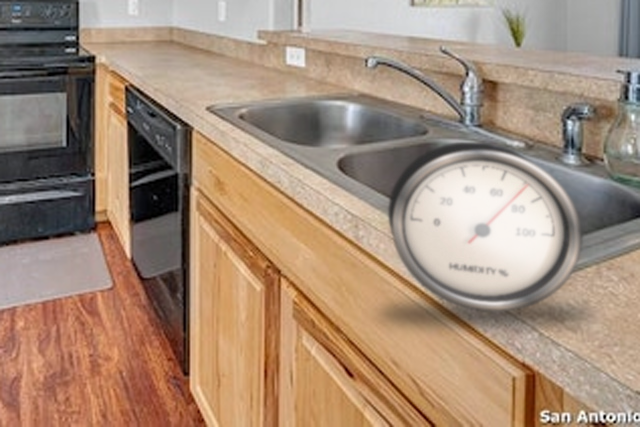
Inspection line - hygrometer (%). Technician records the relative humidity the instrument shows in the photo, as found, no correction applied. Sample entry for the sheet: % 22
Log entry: % 70
